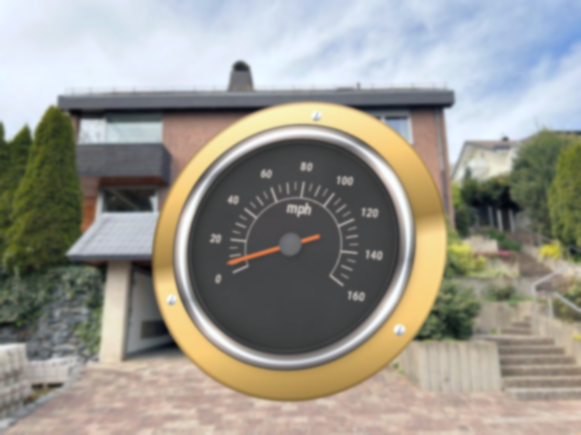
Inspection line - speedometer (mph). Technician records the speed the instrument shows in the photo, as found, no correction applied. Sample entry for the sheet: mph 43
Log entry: mph 5
